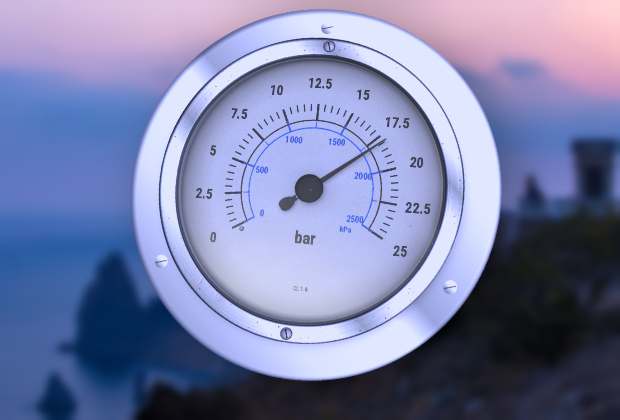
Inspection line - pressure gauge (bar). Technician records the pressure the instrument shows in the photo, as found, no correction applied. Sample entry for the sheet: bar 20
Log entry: bar 18
